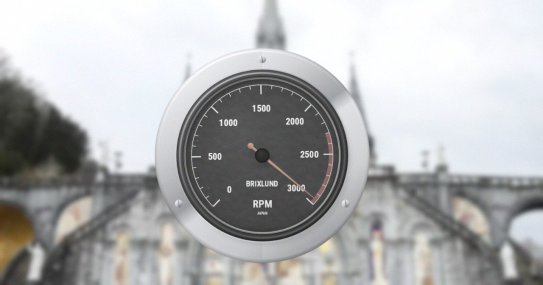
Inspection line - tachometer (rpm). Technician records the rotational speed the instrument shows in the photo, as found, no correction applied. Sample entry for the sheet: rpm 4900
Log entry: rpm 2950
